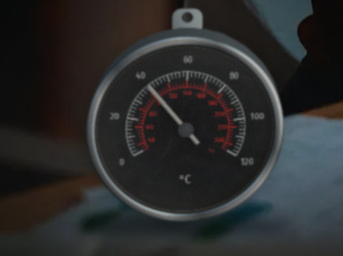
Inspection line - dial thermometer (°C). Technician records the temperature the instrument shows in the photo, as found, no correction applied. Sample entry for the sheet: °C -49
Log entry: °C 40
